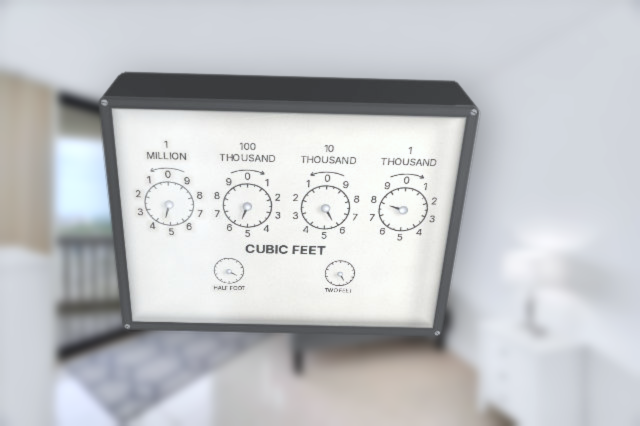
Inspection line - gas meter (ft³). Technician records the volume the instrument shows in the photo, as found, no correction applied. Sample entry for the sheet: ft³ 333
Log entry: ft³ 455800
